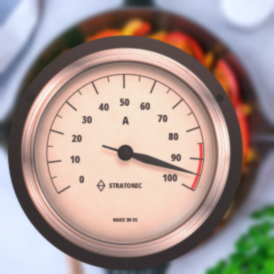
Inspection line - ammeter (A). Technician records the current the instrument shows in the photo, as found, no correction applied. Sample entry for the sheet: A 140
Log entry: A 95
